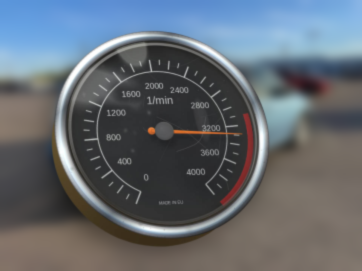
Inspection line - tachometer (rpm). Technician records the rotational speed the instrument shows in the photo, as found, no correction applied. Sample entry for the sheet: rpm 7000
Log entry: rpm 3300
